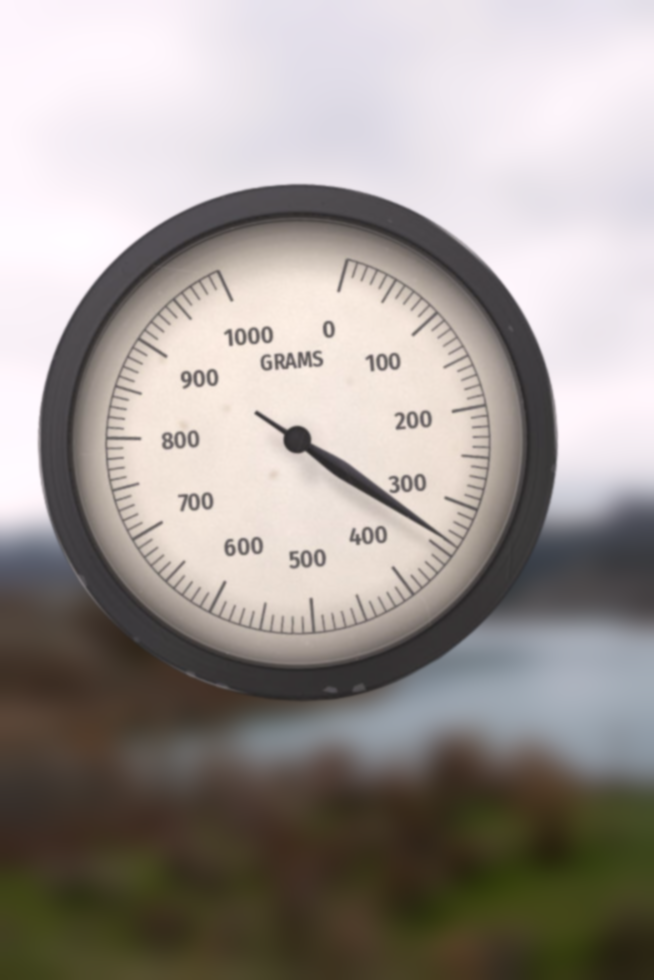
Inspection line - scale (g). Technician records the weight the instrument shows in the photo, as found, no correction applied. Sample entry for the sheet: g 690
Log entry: g 340
